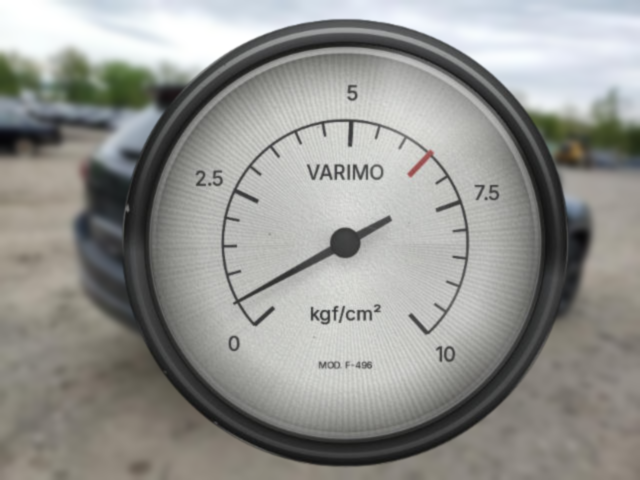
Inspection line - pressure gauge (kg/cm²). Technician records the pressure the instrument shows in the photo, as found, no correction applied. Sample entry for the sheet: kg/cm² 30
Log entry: kg/cm² 0.5
